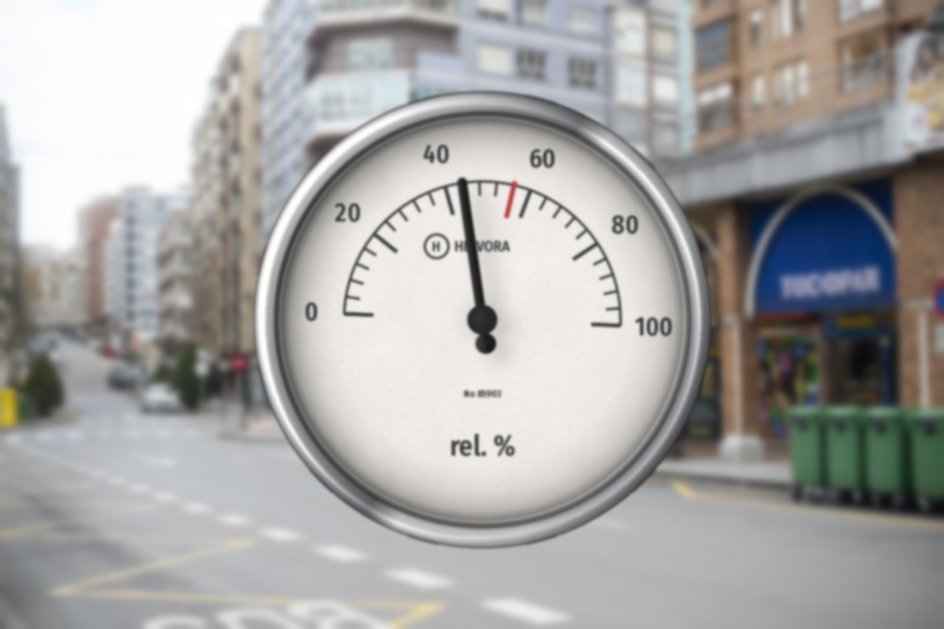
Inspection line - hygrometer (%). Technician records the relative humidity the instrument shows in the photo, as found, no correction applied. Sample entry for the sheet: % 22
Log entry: % 44
